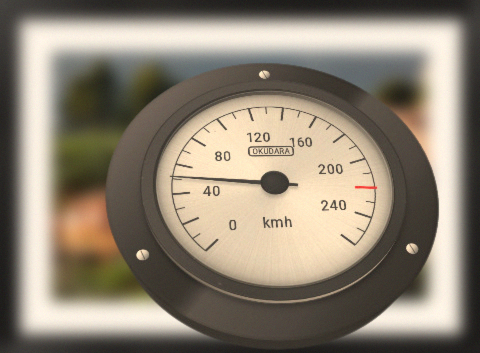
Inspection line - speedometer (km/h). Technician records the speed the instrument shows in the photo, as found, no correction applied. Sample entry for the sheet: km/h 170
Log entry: km/h 50
